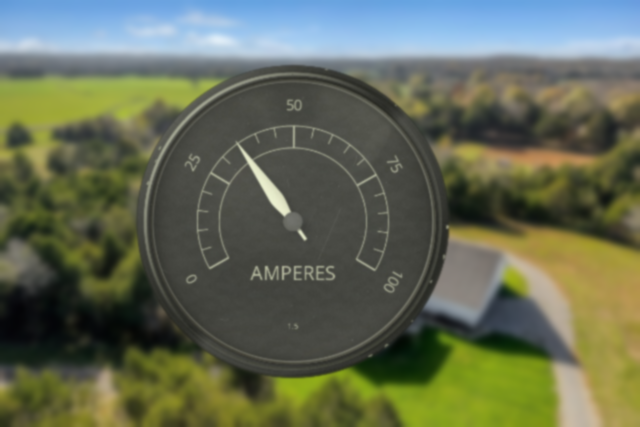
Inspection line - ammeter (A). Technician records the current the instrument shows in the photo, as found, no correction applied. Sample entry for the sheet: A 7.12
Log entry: A 35
